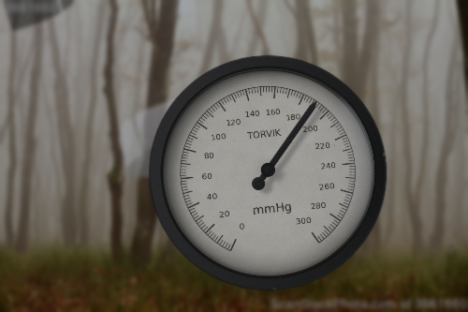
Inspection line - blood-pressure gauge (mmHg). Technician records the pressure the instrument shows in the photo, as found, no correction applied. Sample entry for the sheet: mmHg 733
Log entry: mmHg 190
